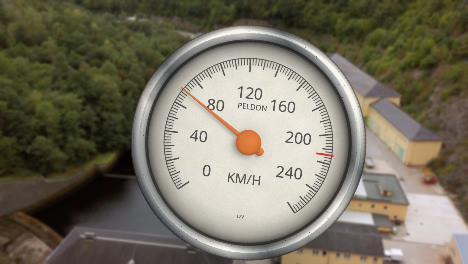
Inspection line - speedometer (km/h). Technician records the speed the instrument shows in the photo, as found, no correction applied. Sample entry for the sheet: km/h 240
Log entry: km/h 70
